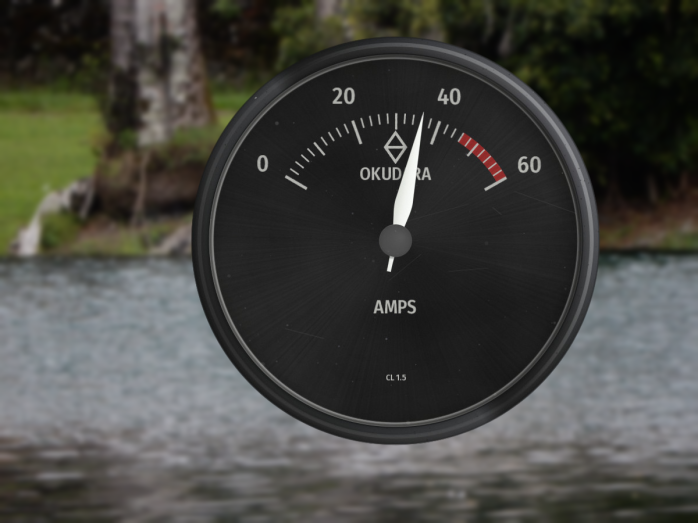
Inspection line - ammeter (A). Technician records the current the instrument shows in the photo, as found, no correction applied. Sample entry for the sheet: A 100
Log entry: A 36
